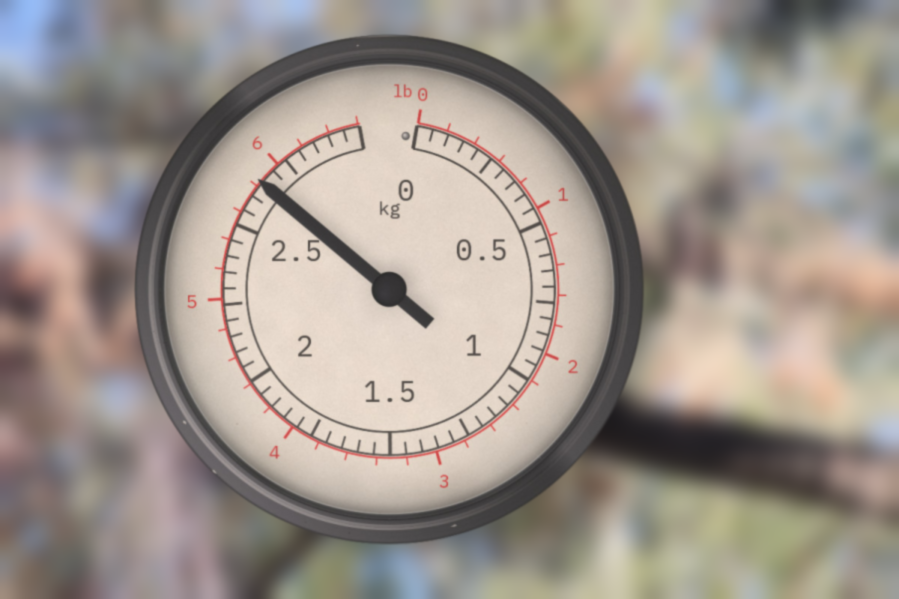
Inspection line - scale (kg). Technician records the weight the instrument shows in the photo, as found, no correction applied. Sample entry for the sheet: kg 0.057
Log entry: kg 2.65
